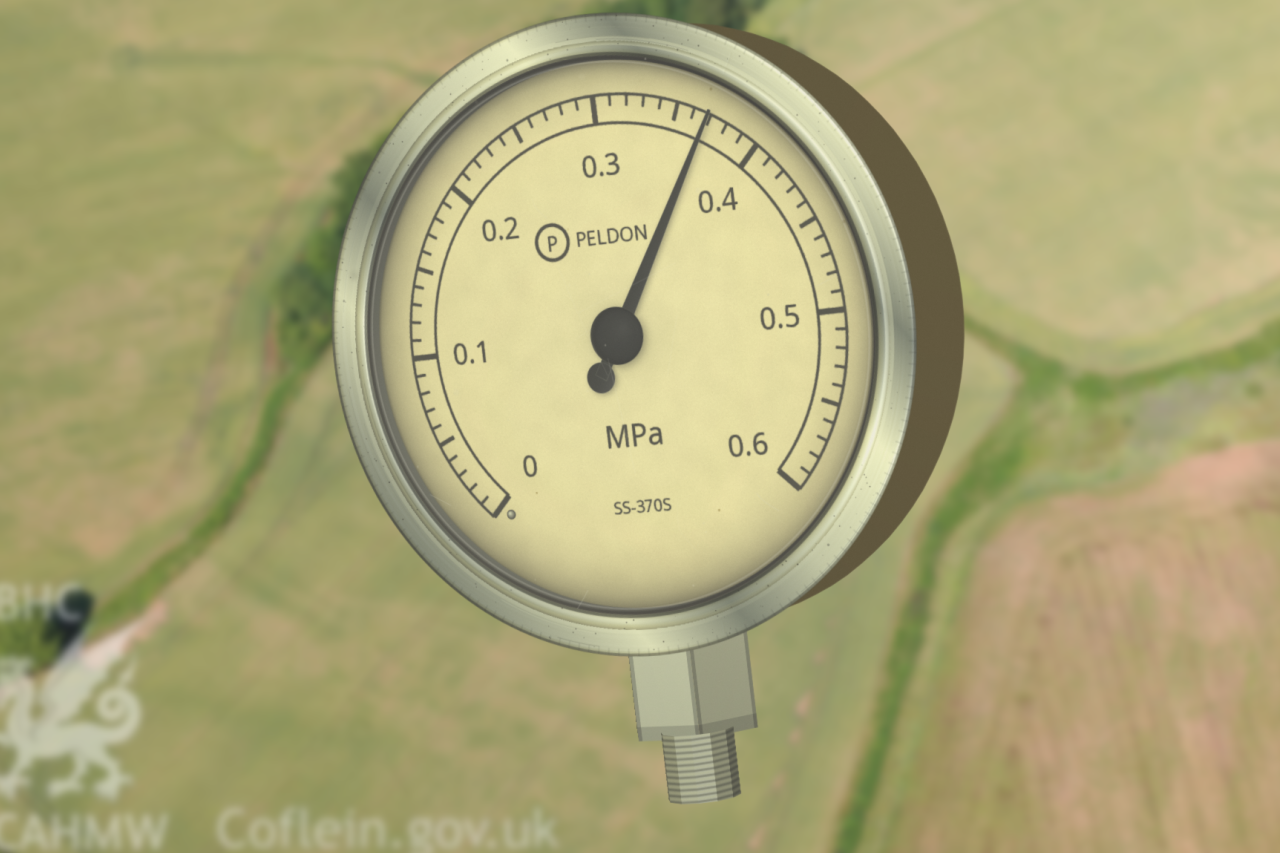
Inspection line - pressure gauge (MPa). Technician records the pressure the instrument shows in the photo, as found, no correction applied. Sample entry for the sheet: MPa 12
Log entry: MPa 0.37
